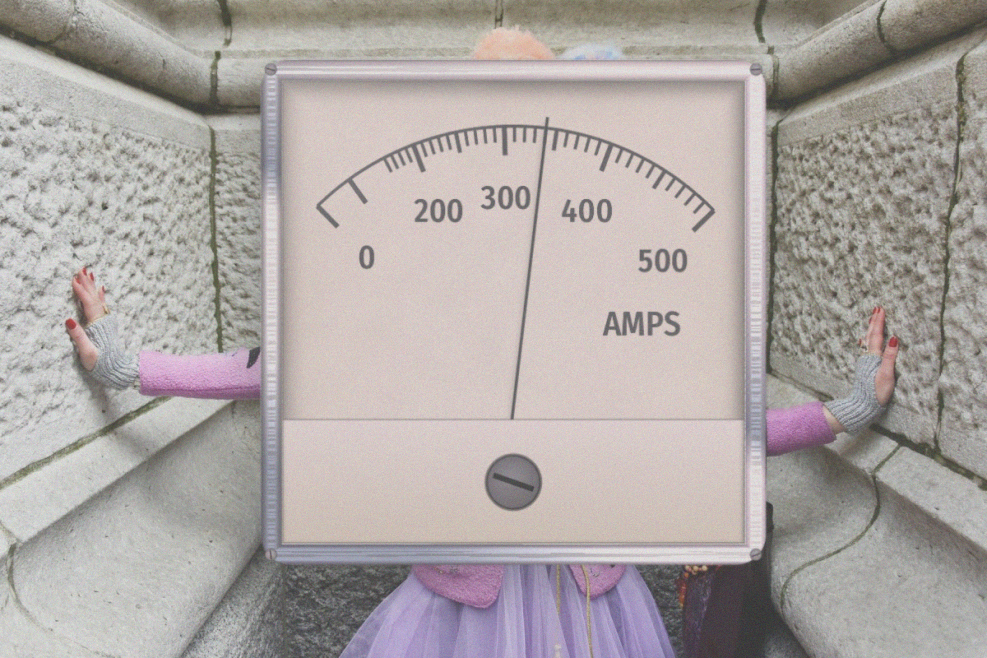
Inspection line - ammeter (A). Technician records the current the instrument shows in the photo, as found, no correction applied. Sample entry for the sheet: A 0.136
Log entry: A 340
